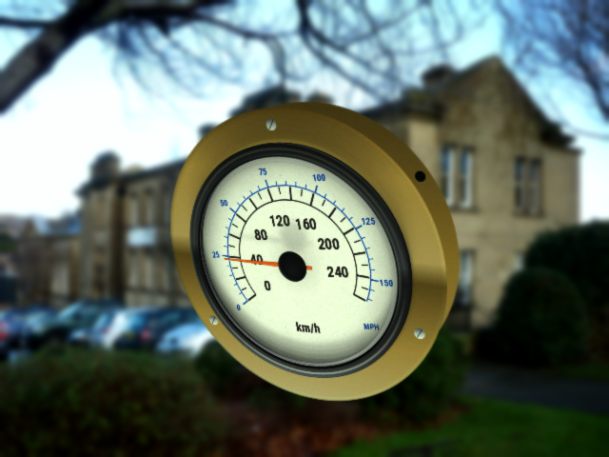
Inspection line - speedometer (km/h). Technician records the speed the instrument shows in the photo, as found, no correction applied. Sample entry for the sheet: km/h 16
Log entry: km/h 40
